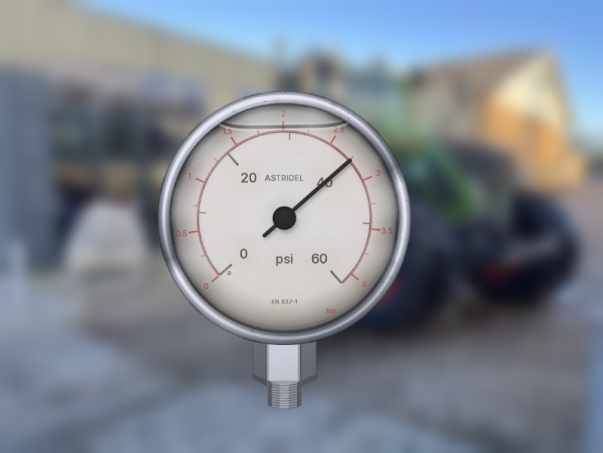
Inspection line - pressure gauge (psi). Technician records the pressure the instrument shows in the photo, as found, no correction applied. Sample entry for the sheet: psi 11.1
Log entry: psi 40
